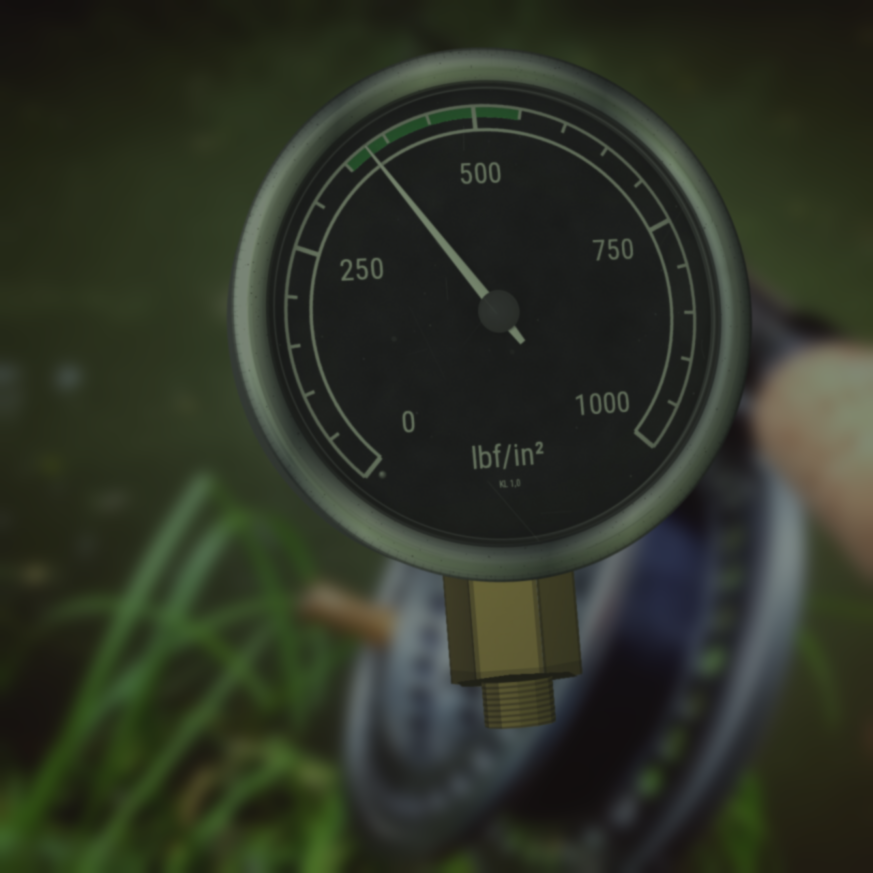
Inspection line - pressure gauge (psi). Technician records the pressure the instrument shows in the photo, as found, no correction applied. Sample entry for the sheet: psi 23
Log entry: psi 375
